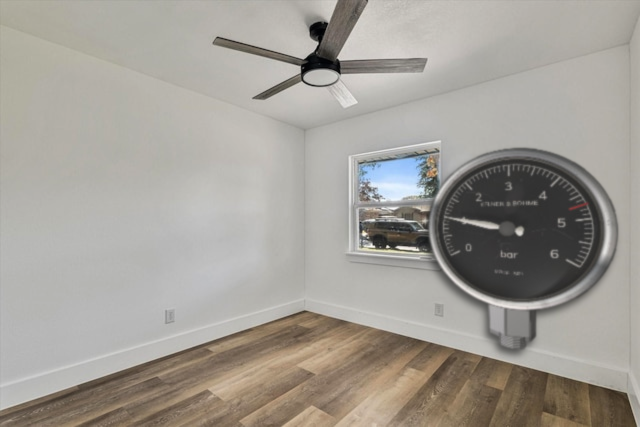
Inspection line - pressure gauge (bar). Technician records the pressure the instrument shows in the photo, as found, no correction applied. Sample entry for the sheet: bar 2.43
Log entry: bar 1
